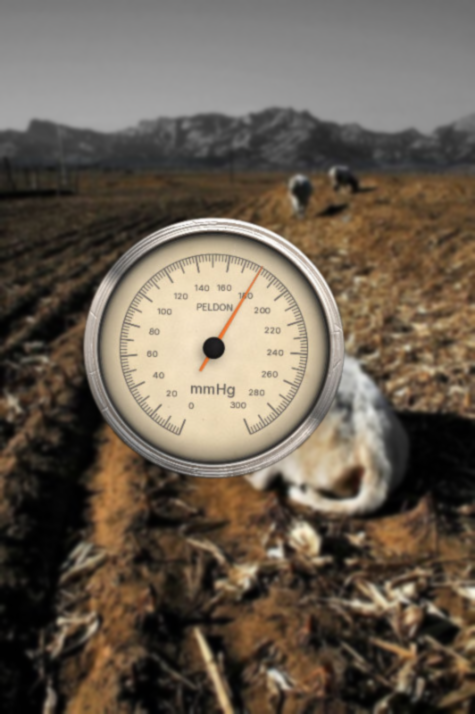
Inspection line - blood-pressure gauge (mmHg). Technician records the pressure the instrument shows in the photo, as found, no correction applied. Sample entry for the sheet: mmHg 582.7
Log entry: mmHg 180
